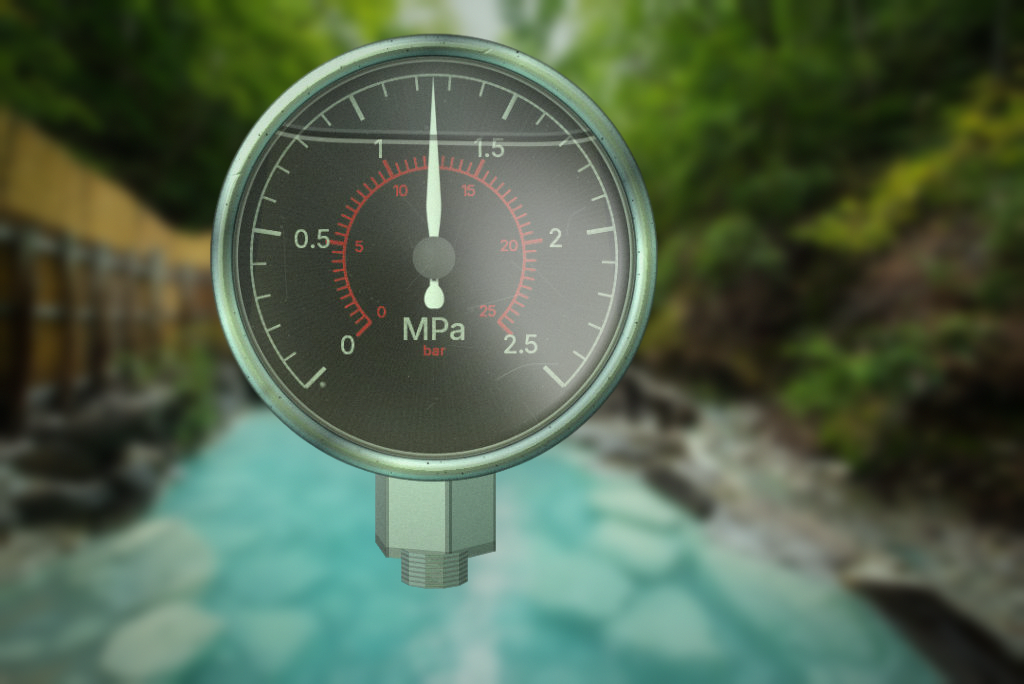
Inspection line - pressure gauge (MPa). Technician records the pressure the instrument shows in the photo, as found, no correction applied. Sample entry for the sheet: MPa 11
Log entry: MPa 1.25
